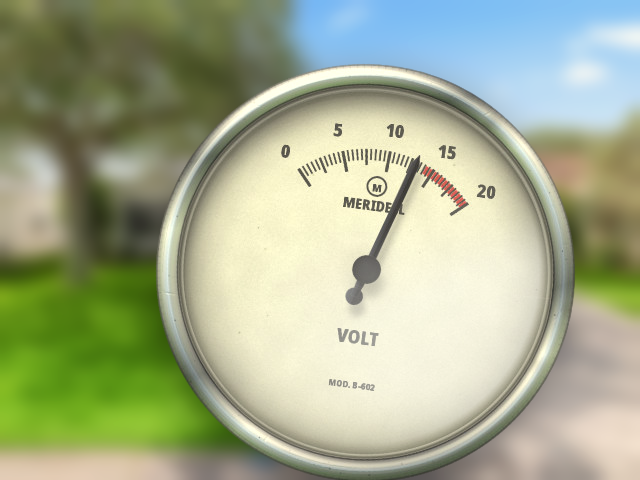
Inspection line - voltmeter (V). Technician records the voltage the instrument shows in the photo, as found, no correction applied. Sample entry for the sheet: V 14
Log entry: V 13
